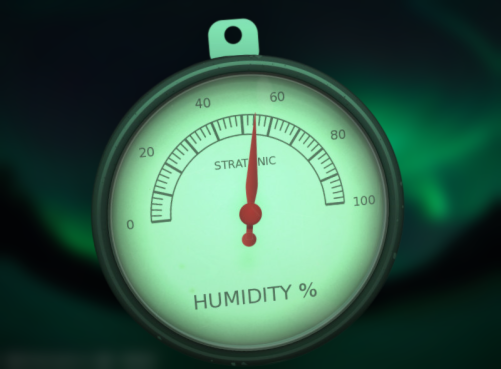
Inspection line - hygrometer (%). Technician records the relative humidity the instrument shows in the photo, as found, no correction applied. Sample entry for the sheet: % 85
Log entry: % 54
